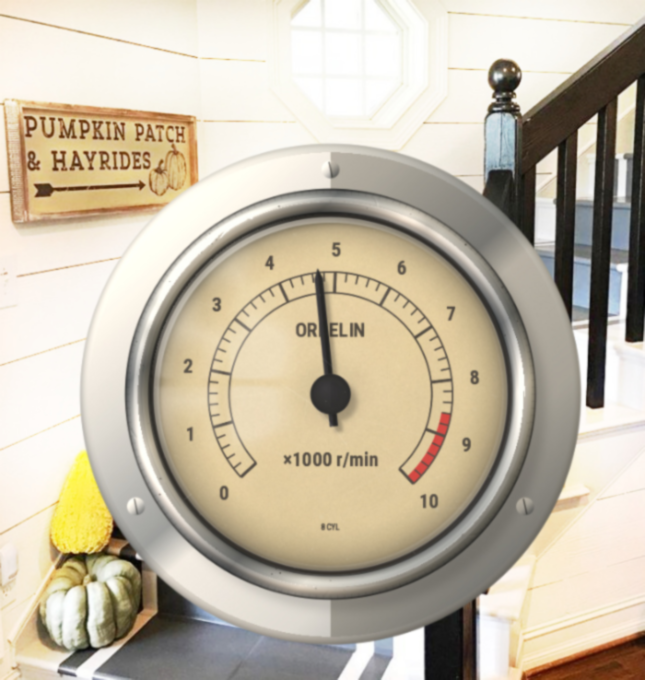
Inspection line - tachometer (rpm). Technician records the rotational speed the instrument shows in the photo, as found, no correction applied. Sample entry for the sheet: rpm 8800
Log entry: rpm 4700
